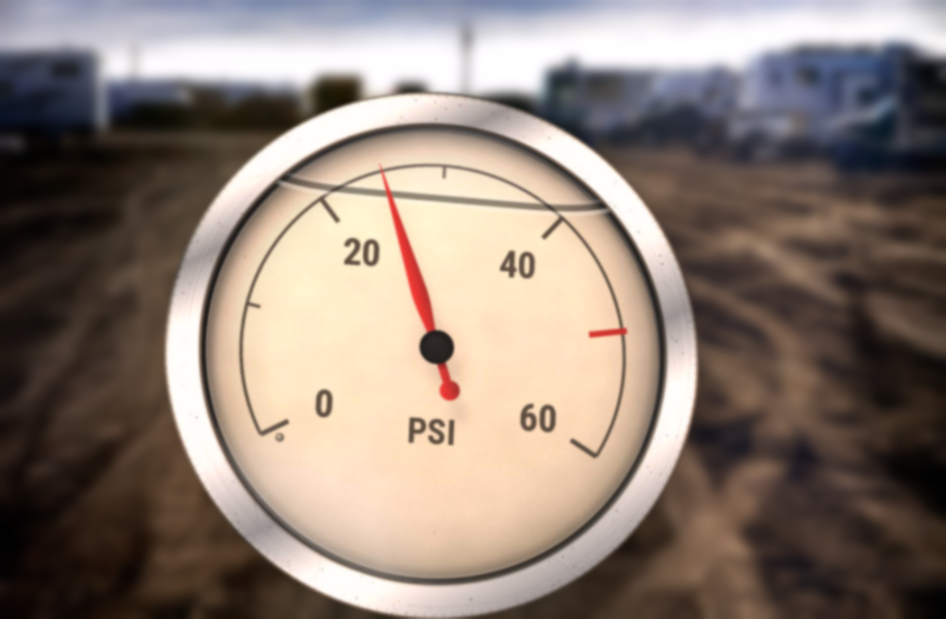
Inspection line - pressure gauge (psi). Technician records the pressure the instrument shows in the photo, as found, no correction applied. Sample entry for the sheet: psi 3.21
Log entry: psi 25
